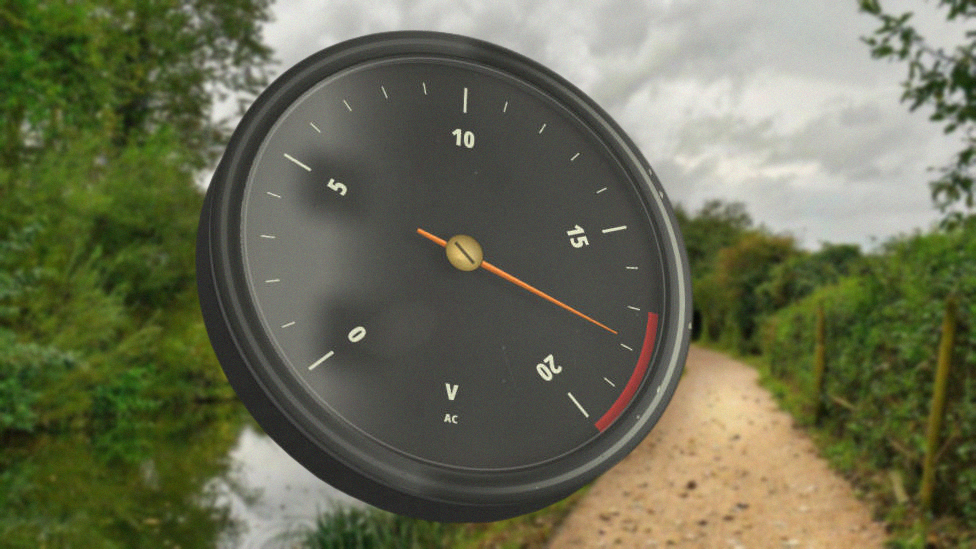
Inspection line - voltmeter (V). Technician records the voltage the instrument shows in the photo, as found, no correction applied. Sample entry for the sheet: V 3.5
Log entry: V 18
